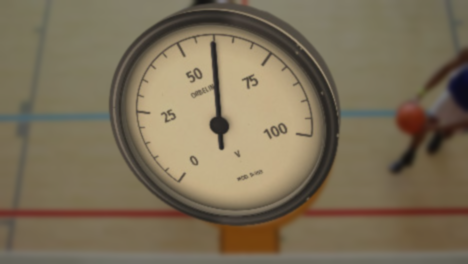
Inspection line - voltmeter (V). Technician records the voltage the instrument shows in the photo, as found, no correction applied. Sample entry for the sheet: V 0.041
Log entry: V 60
